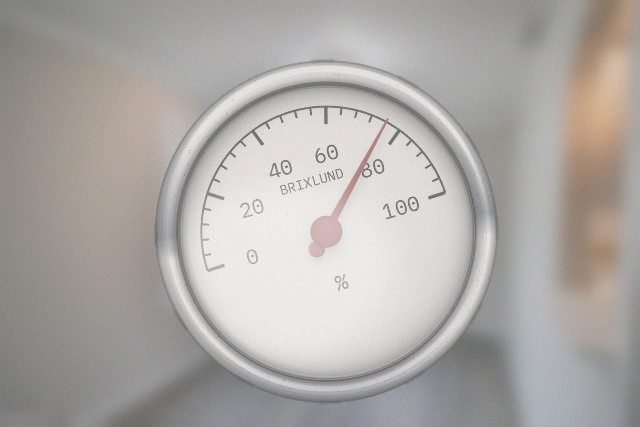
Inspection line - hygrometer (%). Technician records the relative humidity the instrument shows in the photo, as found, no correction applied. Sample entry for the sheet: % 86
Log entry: % 76
